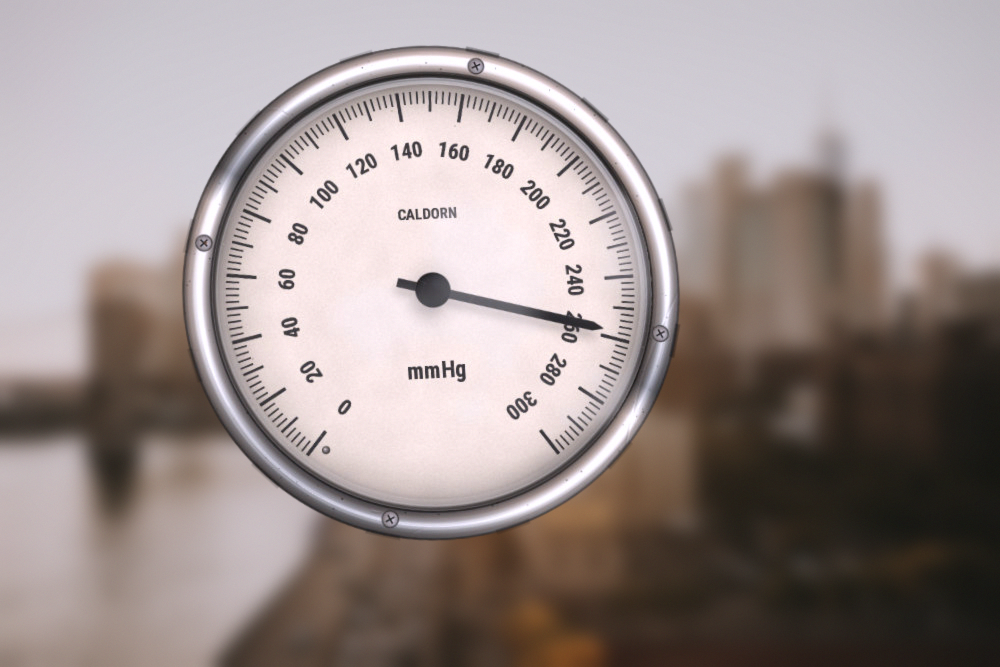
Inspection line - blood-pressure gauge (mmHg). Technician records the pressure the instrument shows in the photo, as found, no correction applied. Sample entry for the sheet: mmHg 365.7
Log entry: mmHg 258
